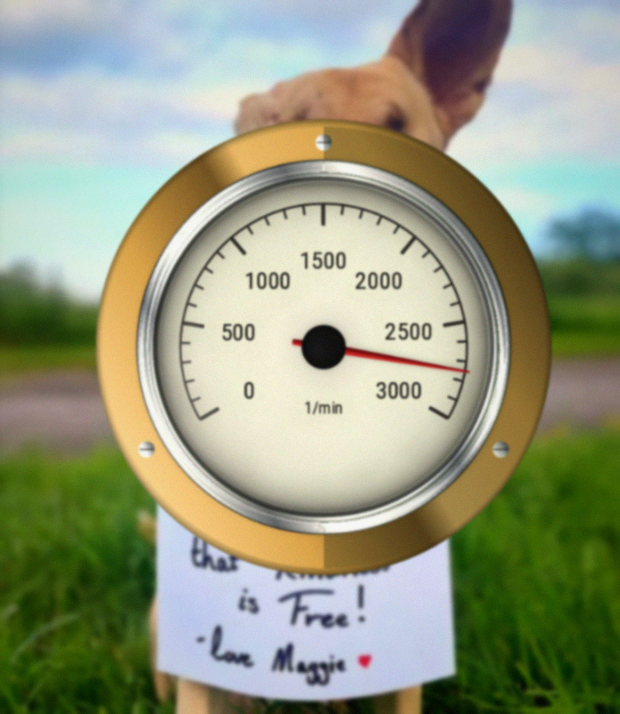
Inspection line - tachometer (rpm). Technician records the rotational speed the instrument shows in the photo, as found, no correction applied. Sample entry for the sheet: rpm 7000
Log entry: rpm 2750
